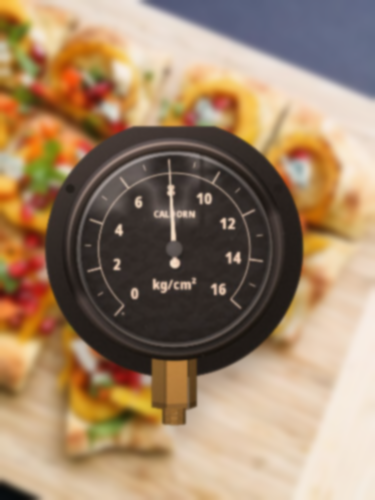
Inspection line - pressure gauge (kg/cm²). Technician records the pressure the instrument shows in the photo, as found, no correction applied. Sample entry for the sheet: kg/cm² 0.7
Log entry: kg/cm² 8
